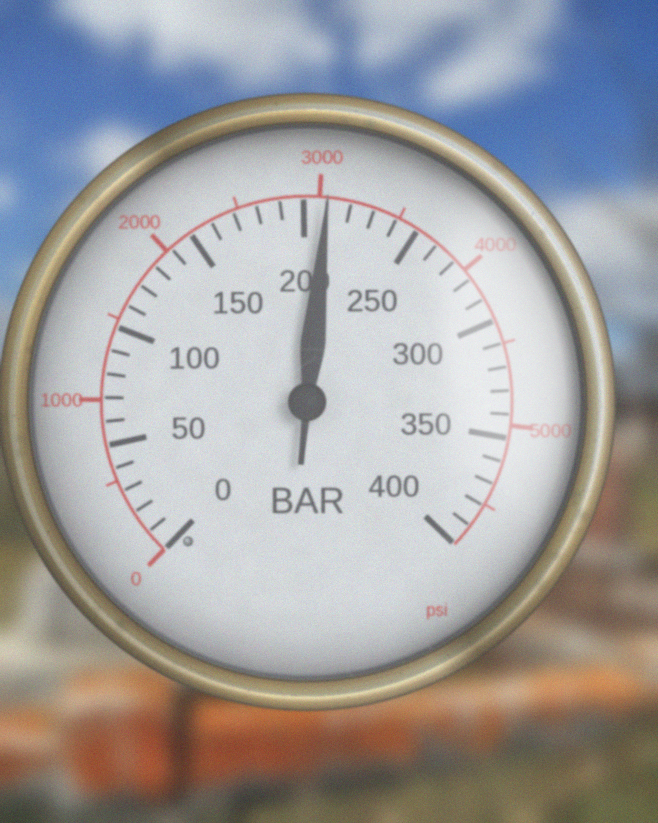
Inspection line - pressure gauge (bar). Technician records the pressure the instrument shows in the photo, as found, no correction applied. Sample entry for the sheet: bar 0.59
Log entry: bar 210
